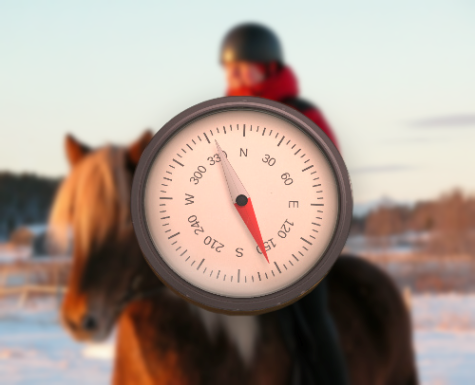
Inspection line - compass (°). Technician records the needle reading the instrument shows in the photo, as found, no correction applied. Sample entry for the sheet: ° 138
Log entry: ° 155
